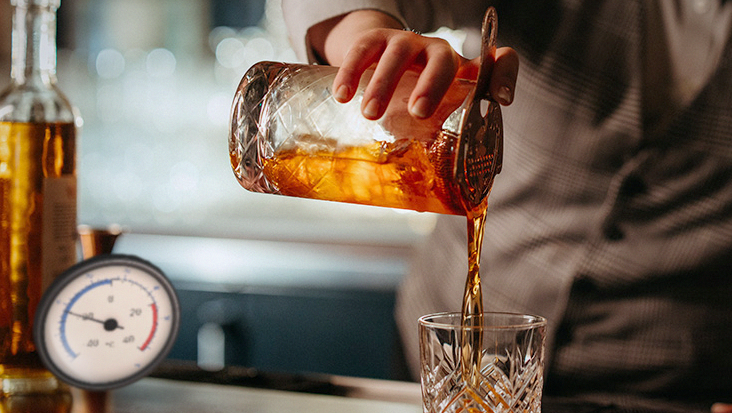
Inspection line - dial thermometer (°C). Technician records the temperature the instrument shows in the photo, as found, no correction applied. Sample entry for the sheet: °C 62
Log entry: °C -20
